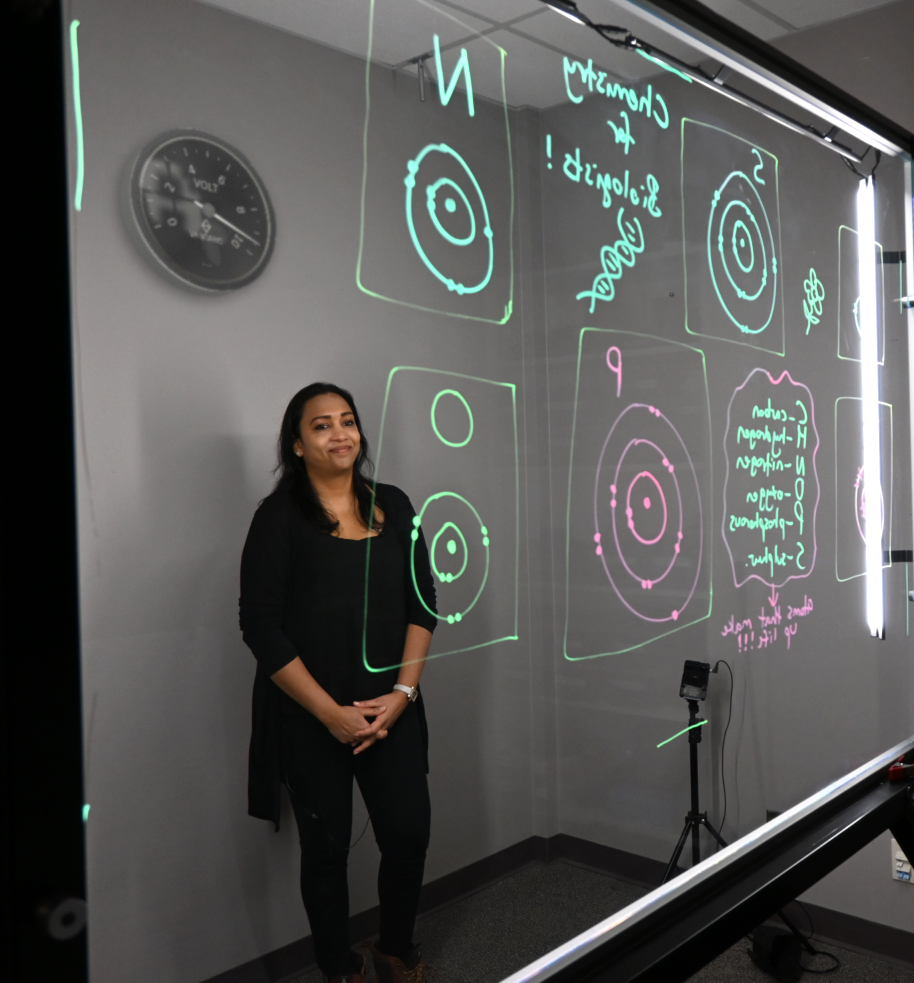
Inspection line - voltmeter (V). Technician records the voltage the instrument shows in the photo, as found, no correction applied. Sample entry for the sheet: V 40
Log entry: V 9.5
